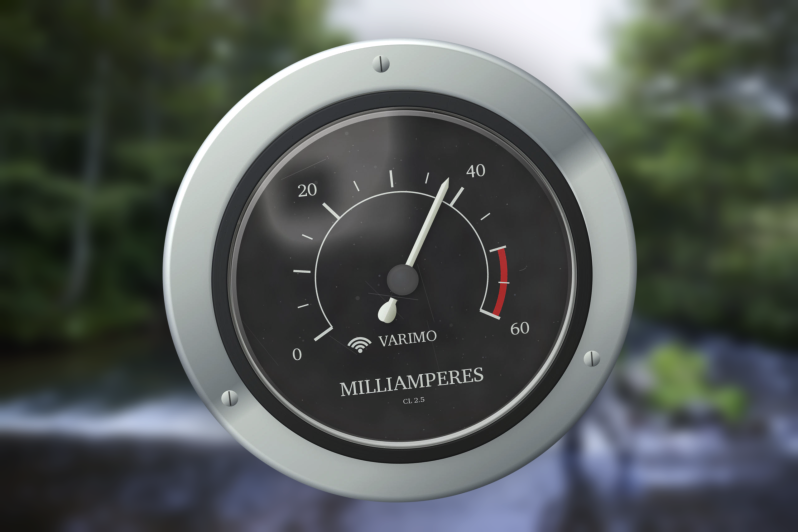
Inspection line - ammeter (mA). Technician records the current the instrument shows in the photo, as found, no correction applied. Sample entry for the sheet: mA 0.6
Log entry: mA 37.5
